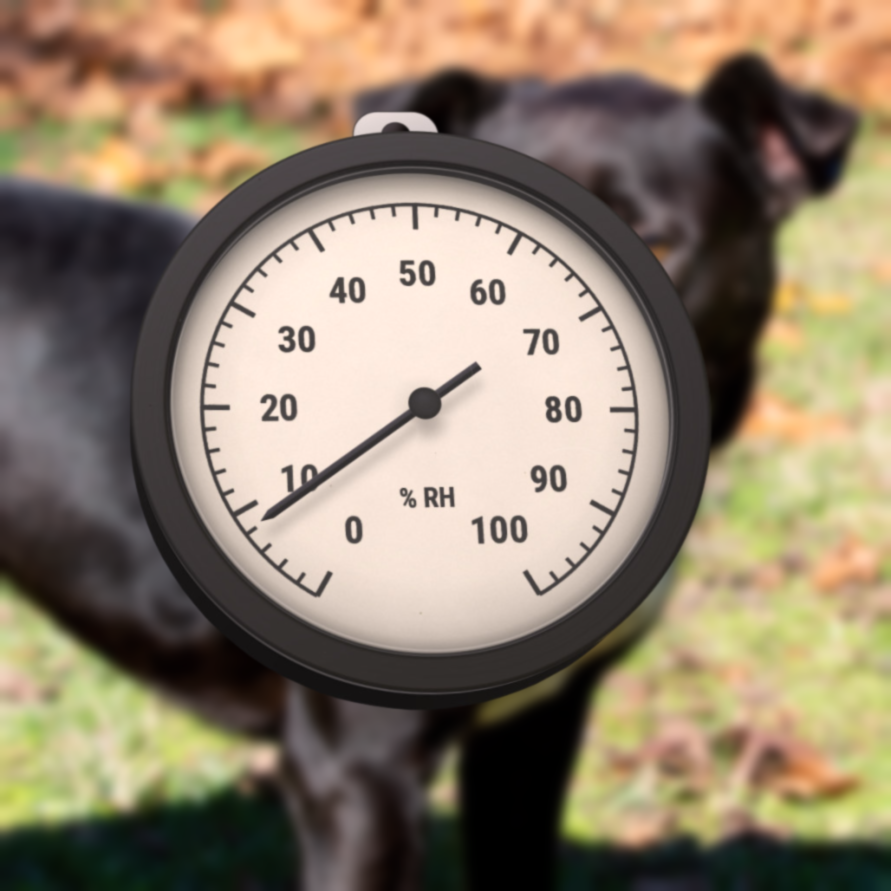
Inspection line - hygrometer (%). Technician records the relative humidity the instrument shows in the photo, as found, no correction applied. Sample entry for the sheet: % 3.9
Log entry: % 8
